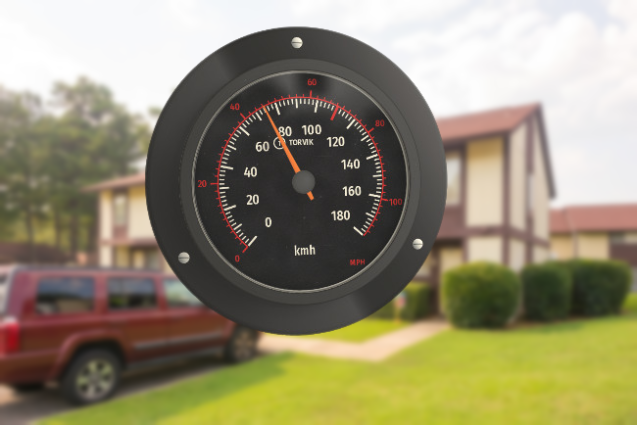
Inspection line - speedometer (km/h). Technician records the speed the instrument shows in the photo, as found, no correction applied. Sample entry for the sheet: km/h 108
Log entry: km/h 74
